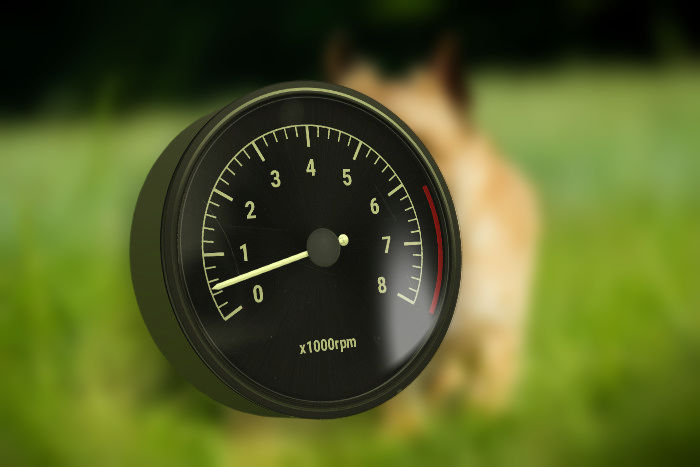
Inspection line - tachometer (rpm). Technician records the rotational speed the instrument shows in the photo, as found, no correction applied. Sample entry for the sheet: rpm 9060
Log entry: rpm 500
